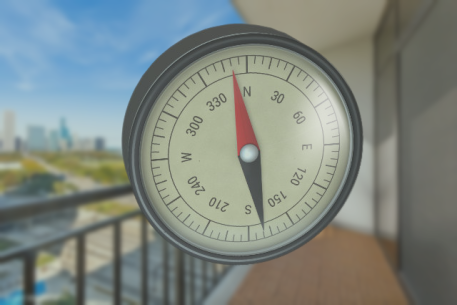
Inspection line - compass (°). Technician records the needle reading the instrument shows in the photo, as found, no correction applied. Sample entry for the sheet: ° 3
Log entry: ° 350
